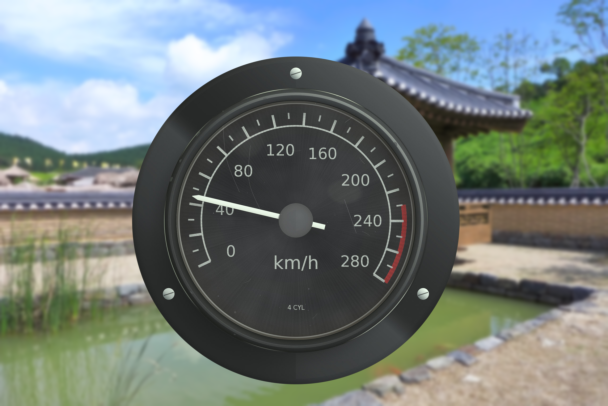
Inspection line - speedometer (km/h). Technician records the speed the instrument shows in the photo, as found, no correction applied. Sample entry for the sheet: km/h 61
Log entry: km/h 45
